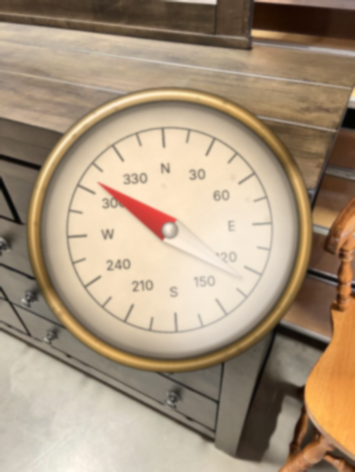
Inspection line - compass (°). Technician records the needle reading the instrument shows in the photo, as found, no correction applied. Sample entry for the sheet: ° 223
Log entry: ° 307.5
